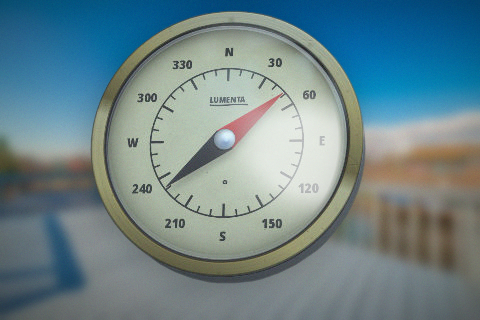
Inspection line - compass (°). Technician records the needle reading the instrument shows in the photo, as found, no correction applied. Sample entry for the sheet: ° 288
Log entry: ° 50
